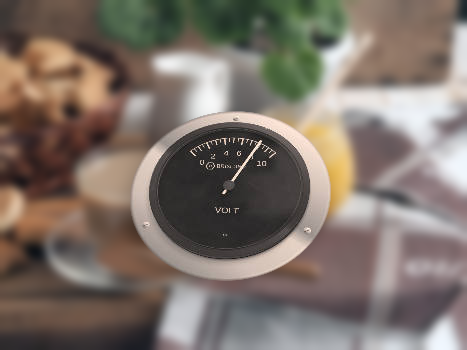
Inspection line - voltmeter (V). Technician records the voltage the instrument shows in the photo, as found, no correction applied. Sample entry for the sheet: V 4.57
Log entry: V 8
